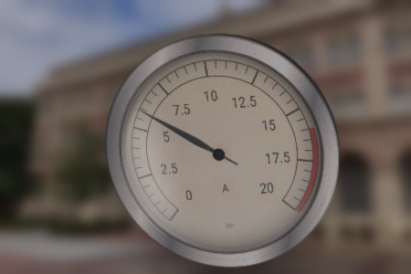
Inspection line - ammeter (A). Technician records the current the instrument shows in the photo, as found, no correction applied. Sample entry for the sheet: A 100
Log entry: A 6
